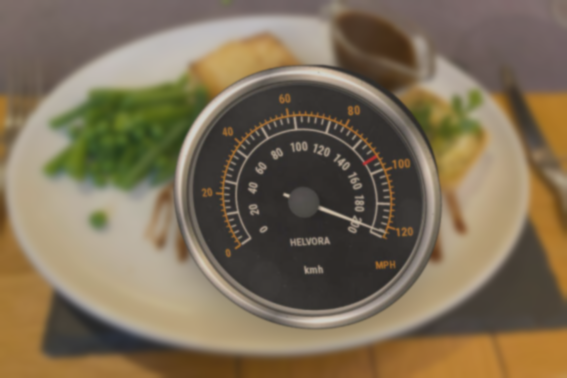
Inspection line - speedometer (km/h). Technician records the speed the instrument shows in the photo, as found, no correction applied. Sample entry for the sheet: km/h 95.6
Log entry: km/h 196
